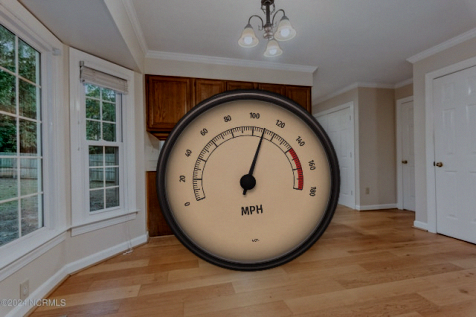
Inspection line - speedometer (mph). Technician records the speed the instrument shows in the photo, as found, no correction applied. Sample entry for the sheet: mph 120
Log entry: mph 110
